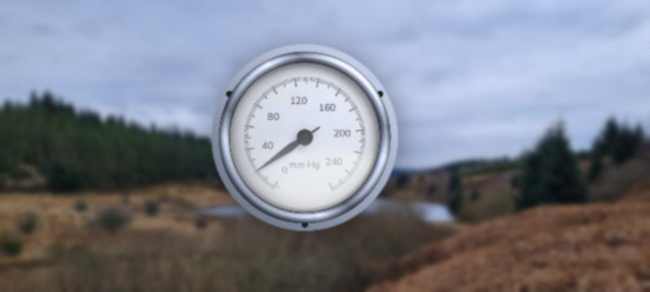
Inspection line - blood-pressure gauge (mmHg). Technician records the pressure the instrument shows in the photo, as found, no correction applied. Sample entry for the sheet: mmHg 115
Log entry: mmHg 20
